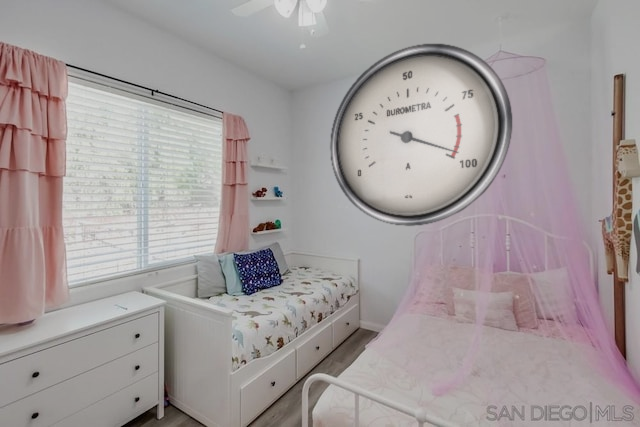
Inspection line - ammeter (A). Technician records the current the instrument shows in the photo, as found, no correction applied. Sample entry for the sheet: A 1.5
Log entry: A 97.5
